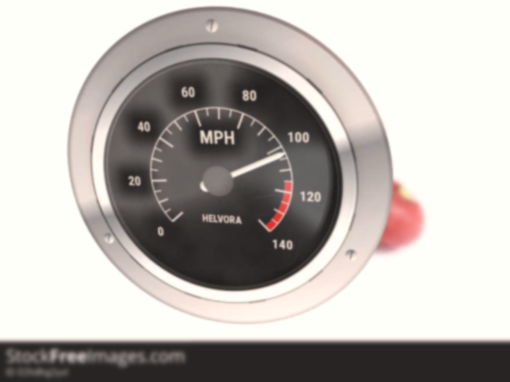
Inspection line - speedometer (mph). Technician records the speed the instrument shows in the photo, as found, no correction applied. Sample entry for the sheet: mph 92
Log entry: mph 102.5
